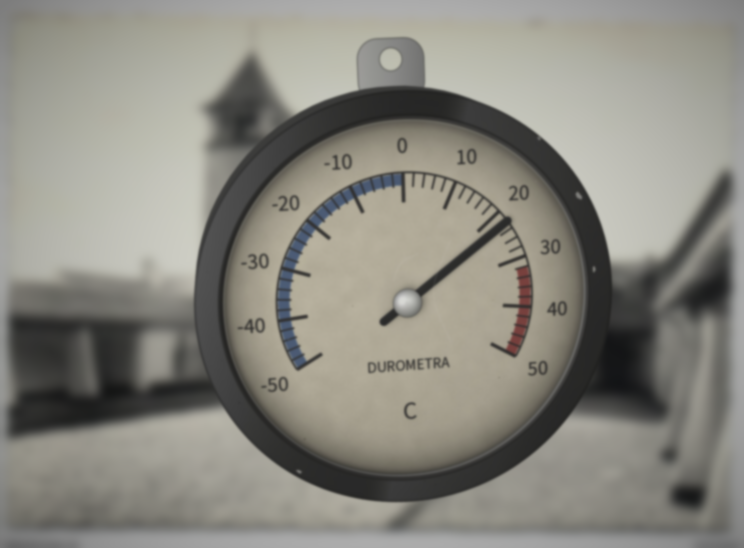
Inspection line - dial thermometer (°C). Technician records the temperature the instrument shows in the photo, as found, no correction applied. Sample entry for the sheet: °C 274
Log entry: °C 22
